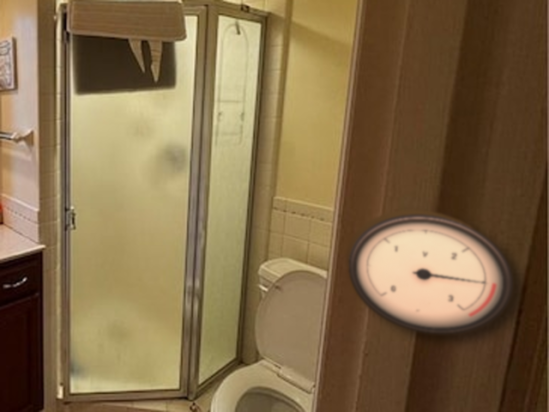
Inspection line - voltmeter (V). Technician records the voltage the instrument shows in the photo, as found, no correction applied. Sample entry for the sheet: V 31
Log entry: V 2.5
